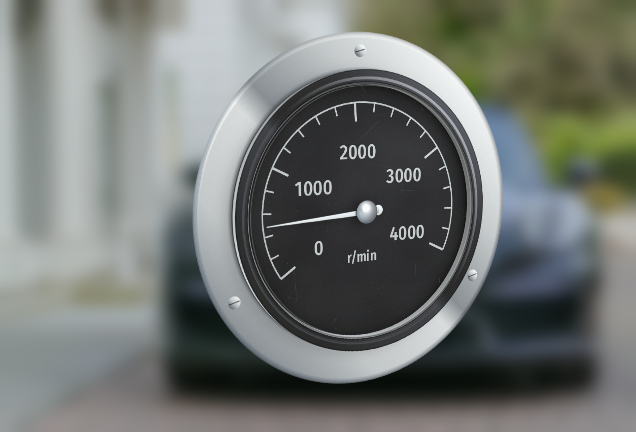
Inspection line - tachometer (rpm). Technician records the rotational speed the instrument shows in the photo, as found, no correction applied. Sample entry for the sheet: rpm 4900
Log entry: rpm 500
